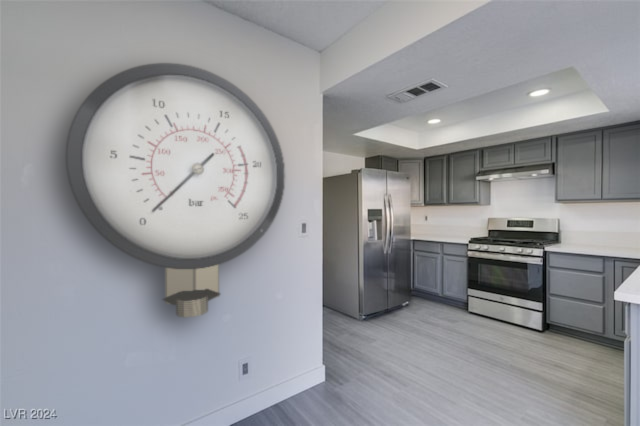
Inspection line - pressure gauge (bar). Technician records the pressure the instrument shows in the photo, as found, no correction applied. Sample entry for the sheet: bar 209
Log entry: bar 0
